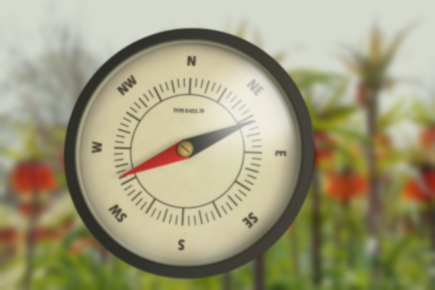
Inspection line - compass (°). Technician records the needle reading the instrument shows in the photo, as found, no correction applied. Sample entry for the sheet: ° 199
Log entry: ° 245
